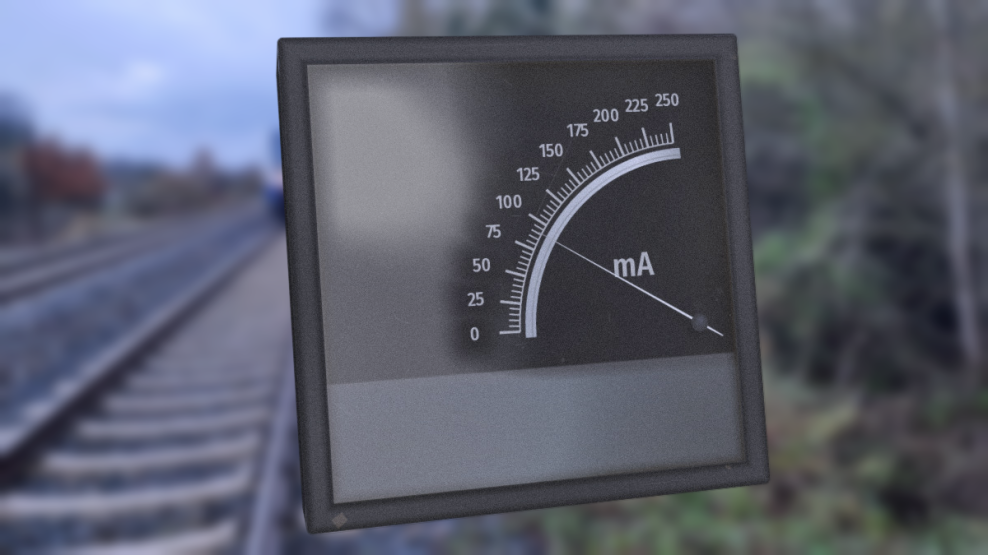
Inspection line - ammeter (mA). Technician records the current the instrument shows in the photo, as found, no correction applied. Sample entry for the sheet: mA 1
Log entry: mA 90
